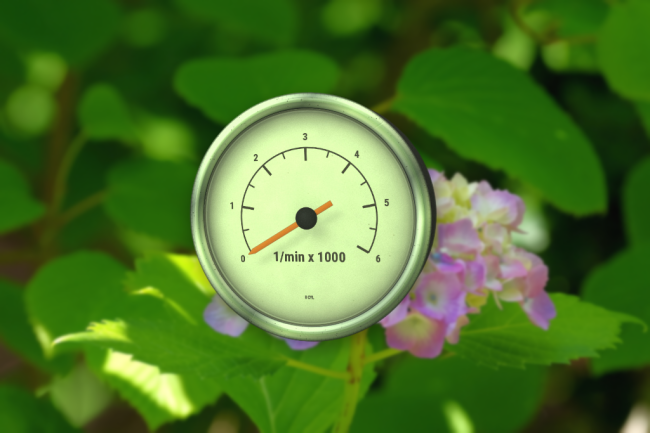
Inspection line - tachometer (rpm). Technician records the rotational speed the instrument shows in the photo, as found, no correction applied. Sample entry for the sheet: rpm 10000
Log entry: rpm 0
